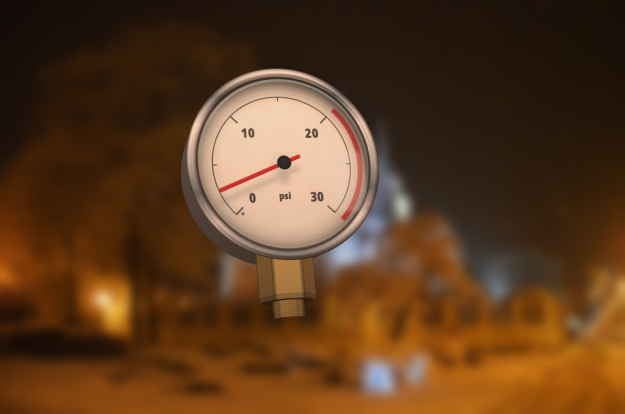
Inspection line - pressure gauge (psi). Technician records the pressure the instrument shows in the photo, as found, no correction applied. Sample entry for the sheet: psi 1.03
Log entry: psi 2.5
